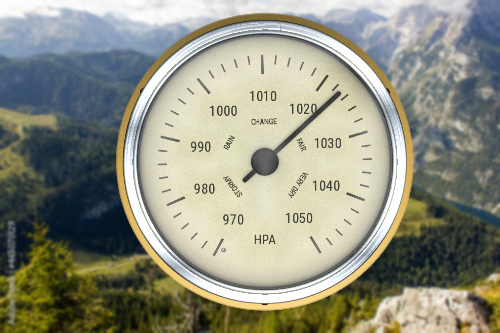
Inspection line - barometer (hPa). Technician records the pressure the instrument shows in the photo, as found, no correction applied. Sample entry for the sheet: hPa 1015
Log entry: hPa 1023
